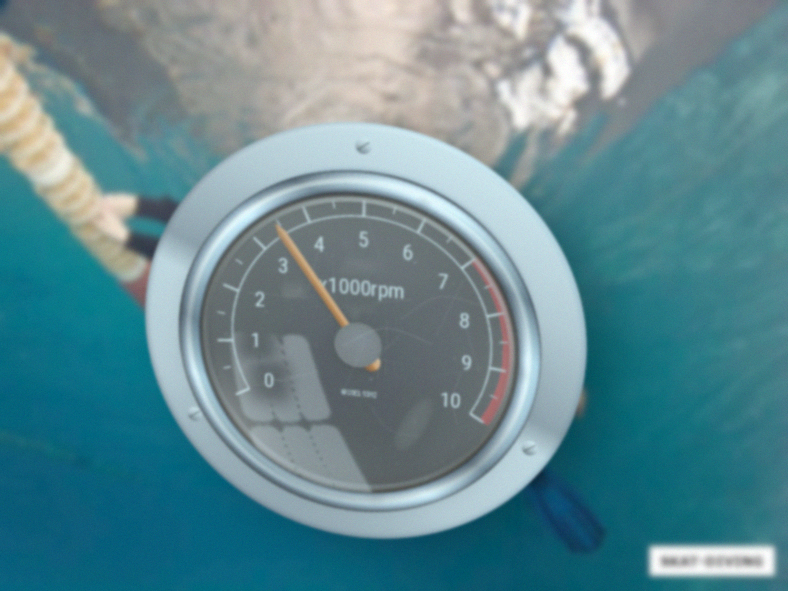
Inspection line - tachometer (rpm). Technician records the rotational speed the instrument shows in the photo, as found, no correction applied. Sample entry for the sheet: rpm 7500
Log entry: rpm 3500
